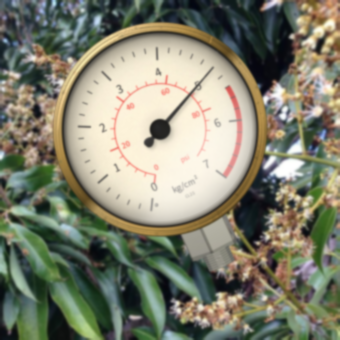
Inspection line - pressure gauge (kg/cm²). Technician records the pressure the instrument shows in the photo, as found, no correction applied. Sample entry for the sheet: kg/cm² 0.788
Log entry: kg/cm² 5
